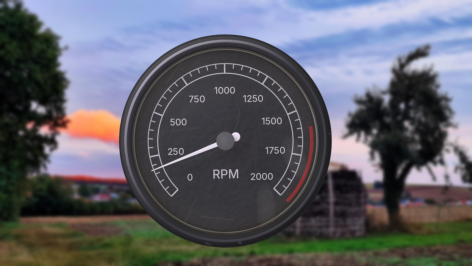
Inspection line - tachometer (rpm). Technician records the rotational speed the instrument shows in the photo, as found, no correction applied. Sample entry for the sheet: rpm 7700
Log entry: rpm 175
